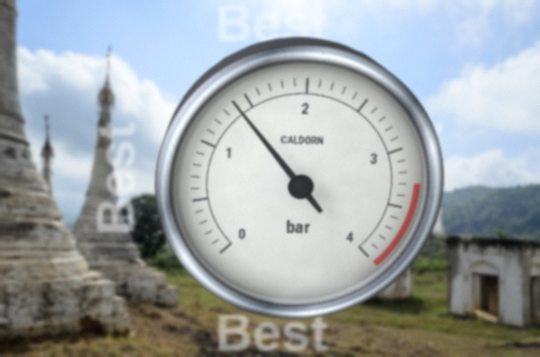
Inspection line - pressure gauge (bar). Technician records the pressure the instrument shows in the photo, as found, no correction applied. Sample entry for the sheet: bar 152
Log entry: bar 1.4
